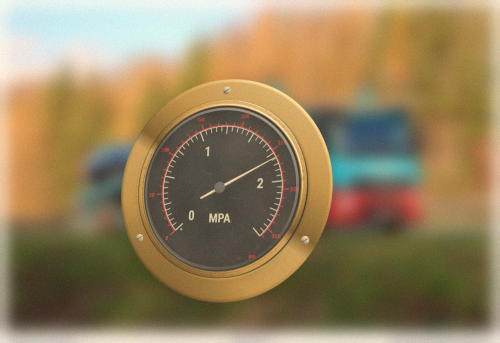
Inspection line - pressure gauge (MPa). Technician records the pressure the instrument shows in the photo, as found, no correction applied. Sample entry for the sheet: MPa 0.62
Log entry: MPa 1.8
